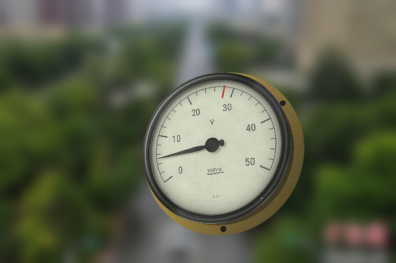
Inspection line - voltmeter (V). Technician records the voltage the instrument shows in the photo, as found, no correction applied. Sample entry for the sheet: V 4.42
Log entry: V 5
